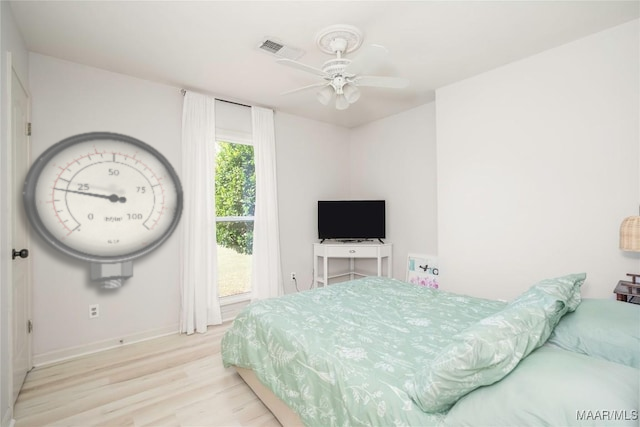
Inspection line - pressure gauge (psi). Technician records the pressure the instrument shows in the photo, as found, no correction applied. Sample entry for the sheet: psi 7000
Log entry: psi 20
